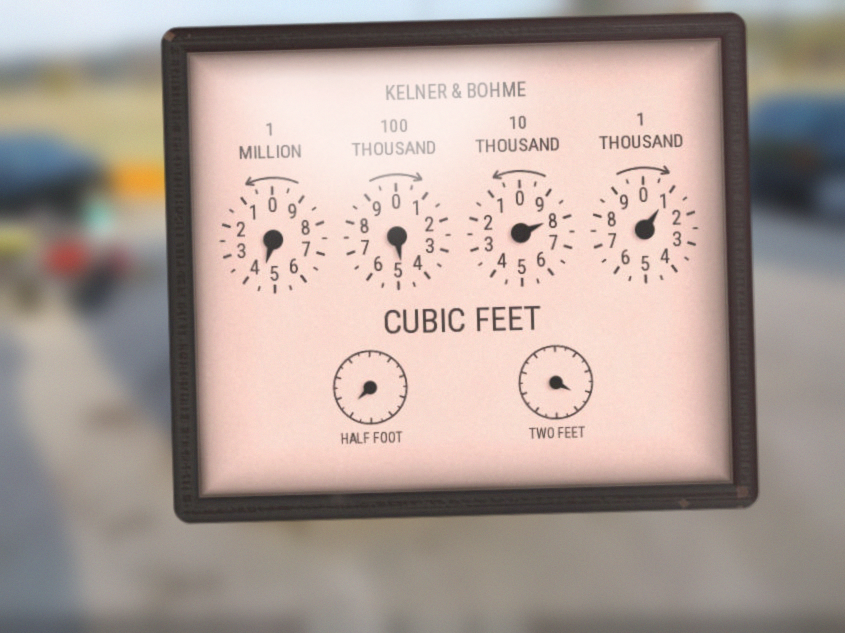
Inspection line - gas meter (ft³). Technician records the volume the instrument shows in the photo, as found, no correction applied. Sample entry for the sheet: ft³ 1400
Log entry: ft³ 448100
